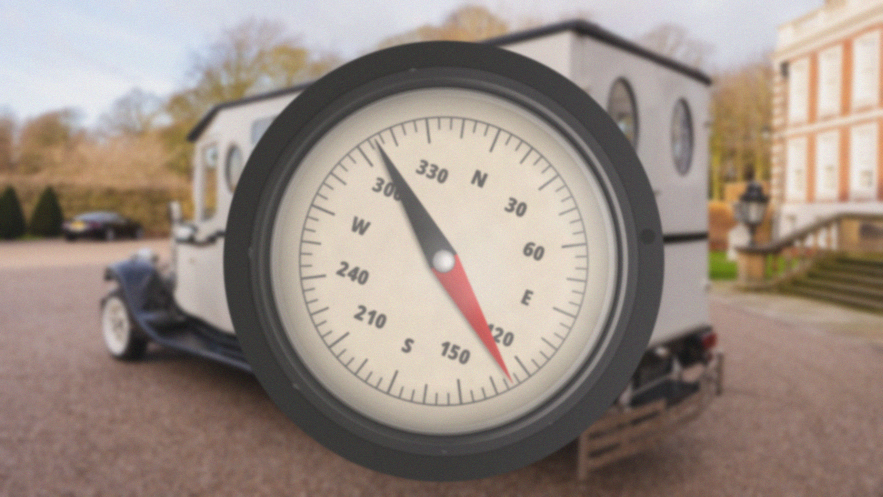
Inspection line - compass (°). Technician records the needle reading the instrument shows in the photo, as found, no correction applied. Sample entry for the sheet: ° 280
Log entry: ° 127.5
